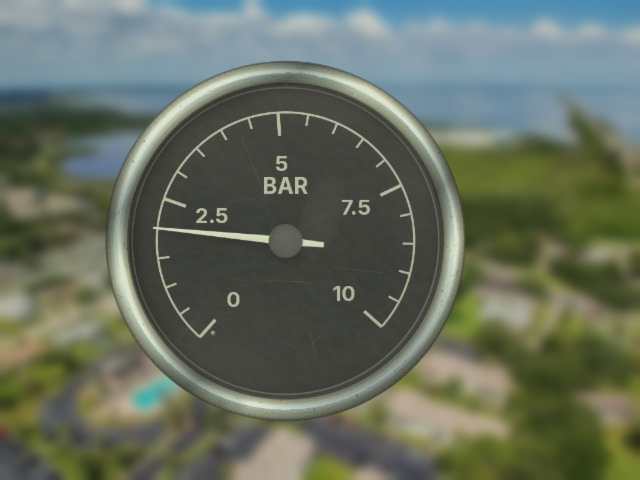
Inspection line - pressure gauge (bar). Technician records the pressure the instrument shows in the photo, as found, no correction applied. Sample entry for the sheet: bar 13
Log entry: bar 2
